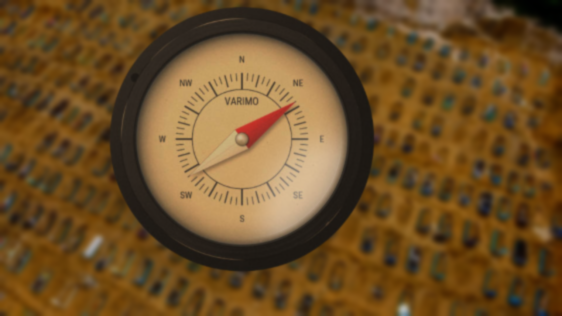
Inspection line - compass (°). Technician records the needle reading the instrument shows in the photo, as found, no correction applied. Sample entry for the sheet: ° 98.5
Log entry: ° 55
